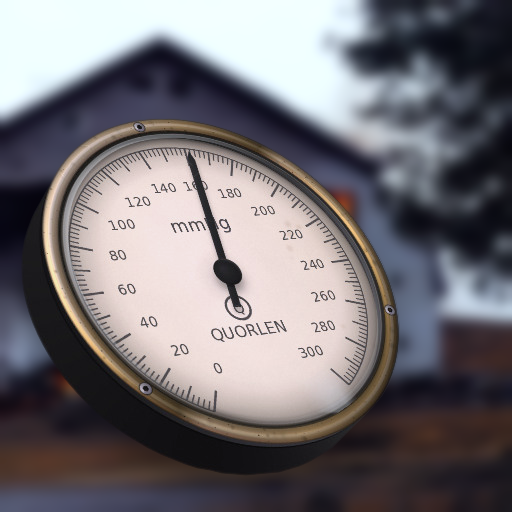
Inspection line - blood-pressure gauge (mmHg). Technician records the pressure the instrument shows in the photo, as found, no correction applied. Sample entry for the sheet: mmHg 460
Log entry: mmHg 160
